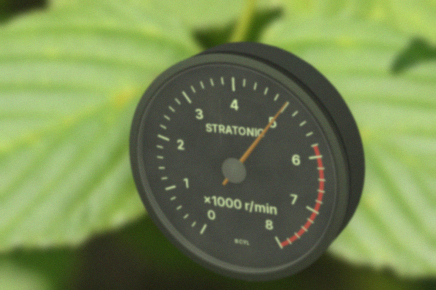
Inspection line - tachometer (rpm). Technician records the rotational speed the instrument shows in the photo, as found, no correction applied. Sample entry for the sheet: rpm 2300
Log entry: rpm 5000
